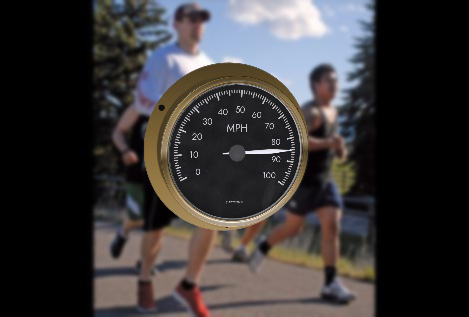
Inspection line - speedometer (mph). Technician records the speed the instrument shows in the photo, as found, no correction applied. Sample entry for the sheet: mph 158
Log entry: mph 85
